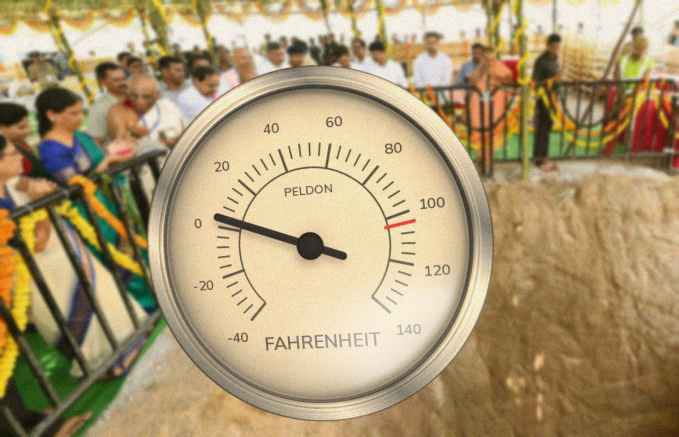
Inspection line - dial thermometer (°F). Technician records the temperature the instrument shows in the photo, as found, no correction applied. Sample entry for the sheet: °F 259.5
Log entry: °F 4
